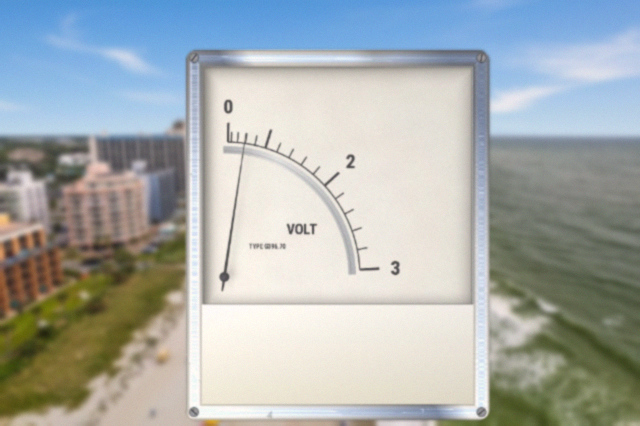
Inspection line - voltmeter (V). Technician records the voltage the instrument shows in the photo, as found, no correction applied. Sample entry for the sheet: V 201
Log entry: V 0.6
